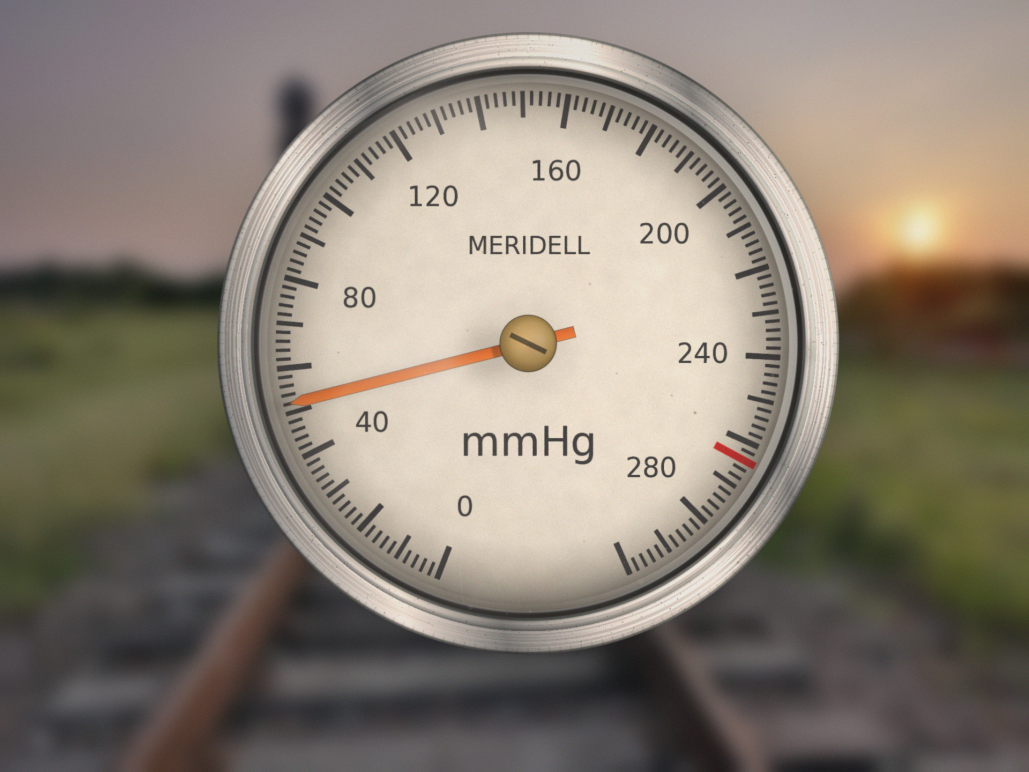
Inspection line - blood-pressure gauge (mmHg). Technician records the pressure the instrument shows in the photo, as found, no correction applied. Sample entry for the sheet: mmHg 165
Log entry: mmHg 52
